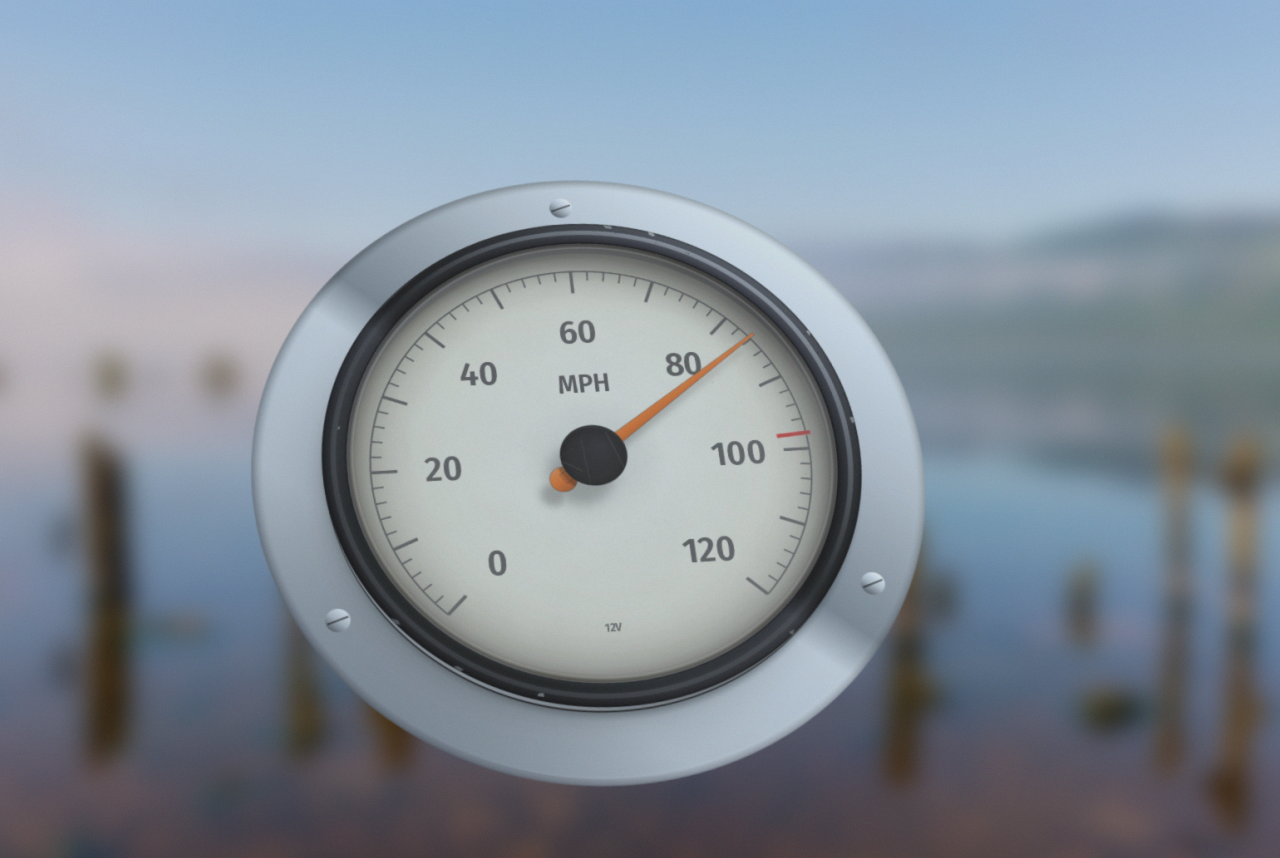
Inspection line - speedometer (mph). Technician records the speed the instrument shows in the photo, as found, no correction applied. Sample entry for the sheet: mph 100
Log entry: mph 84
